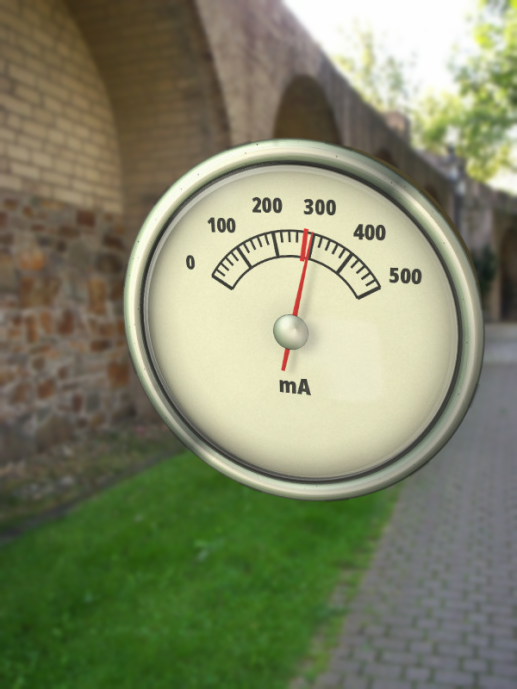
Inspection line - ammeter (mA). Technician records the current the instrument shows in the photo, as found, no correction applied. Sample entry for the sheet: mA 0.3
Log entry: mA 300
